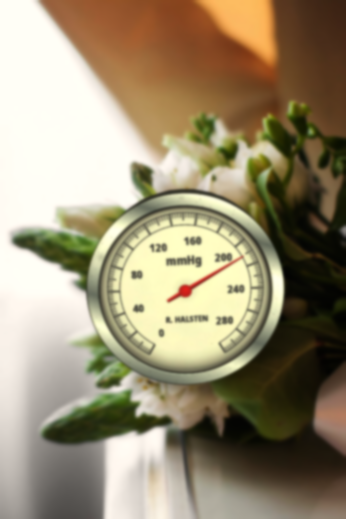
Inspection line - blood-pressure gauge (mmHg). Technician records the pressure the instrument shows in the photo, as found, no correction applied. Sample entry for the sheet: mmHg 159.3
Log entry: mmHg 210
